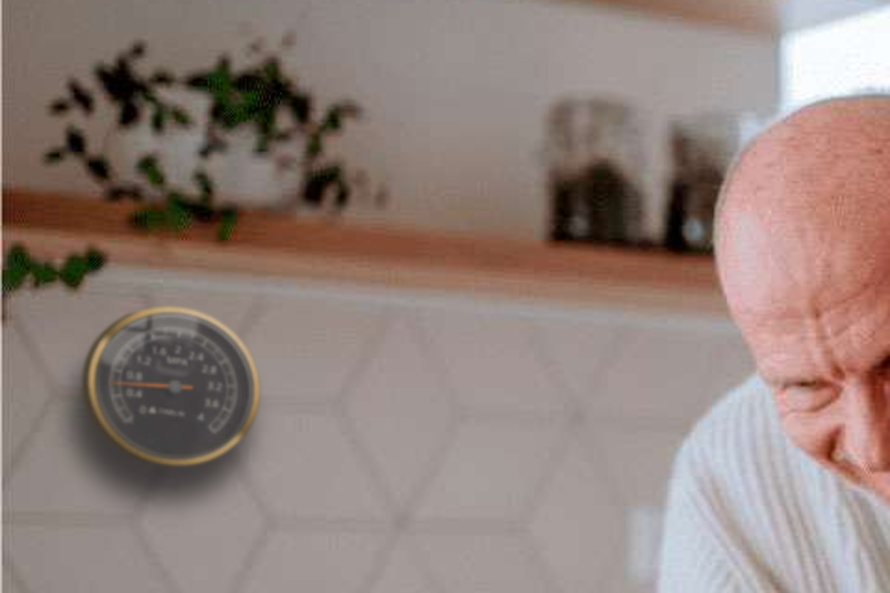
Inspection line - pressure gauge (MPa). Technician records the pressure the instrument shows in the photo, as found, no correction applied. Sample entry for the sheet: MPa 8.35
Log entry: MPa 0.6
